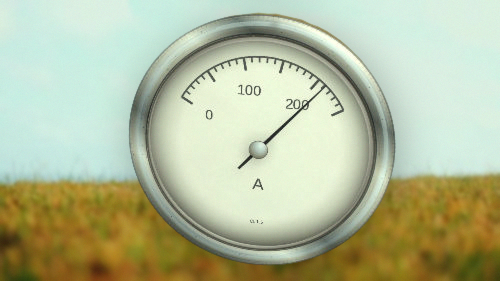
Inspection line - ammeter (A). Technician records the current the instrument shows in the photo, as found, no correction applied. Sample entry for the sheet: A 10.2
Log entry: A 210
